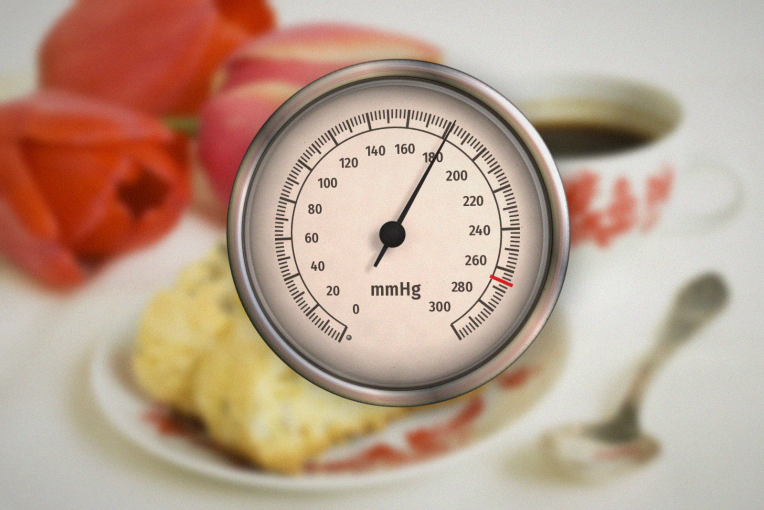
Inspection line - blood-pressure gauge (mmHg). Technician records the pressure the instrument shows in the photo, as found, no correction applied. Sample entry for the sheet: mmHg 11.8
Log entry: mmHg 182
